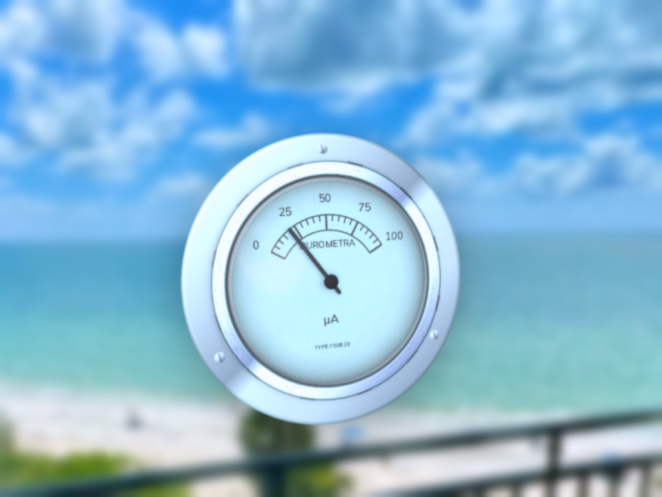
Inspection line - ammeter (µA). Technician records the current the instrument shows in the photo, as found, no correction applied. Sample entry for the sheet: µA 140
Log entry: µA 20
